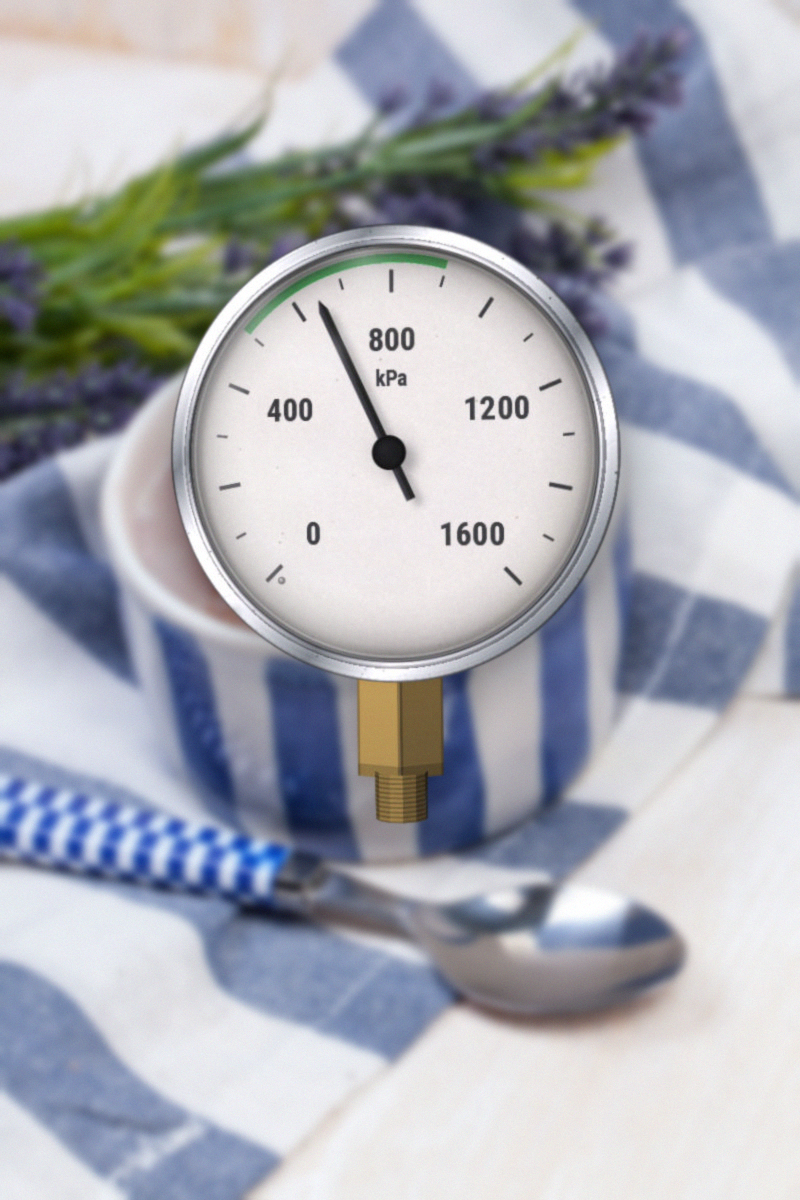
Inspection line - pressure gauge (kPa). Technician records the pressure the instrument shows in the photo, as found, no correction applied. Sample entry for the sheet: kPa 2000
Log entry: kPa 650
